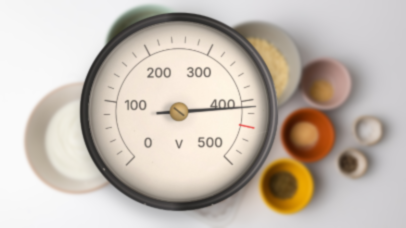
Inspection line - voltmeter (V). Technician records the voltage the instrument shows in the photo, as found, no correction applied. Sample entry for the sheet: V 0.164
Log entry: V 410
